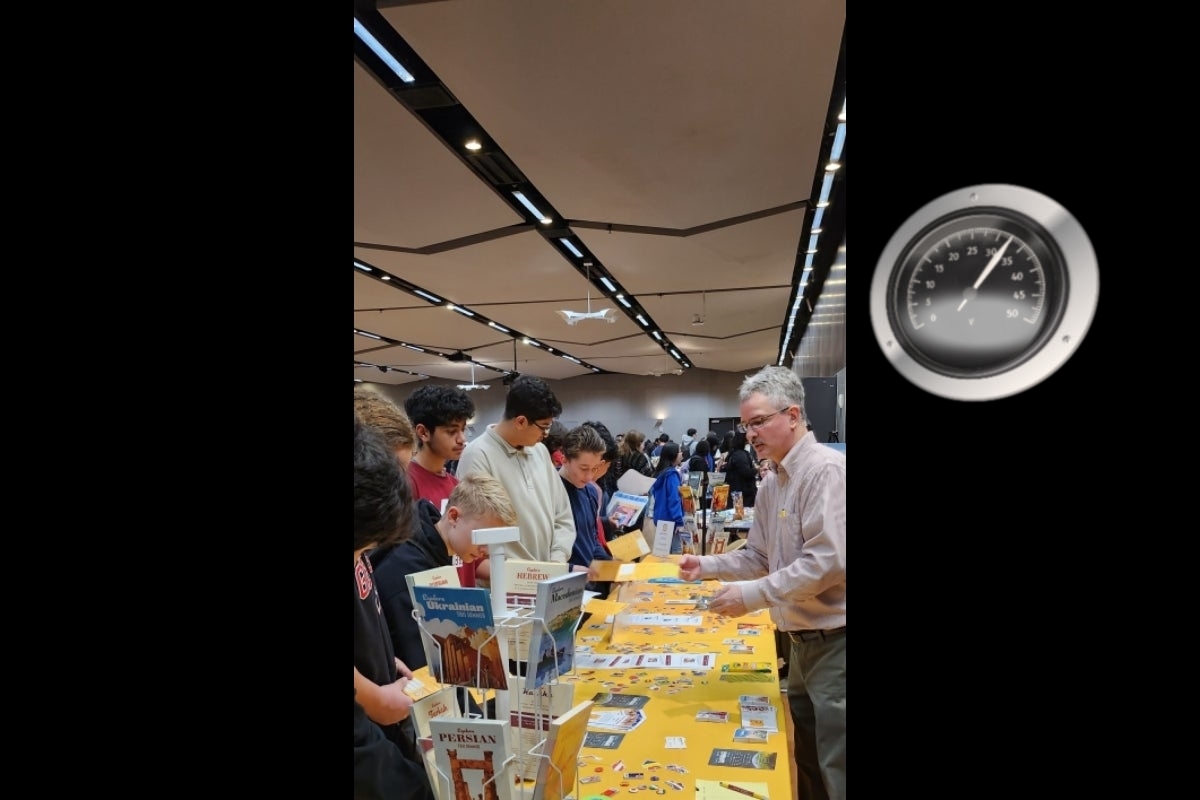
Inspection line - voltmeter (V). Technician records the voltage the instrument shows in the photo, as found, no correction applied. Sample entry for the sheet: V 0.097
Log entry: V 32.5
